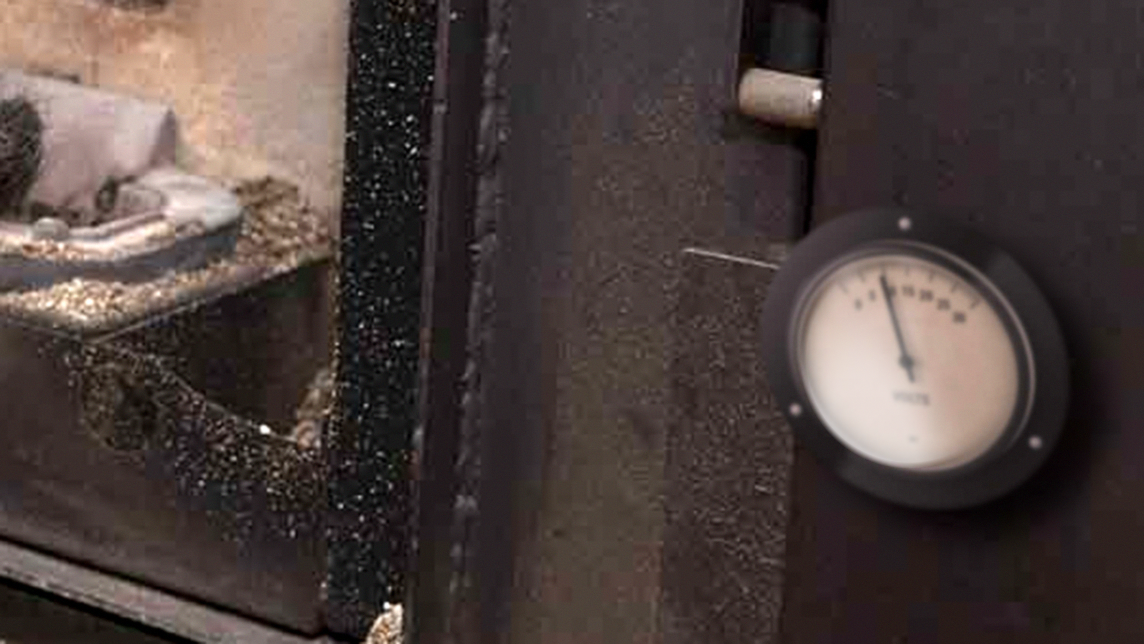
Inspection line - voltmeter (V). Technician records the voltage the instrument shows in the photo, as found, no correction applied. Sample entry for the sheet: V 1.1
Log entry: V 10
